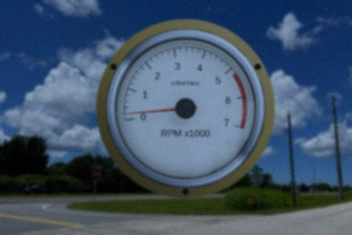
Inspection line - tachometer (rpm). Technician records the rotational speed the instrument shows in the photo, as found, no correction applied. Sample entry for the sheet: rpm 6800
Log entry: rpm 200
